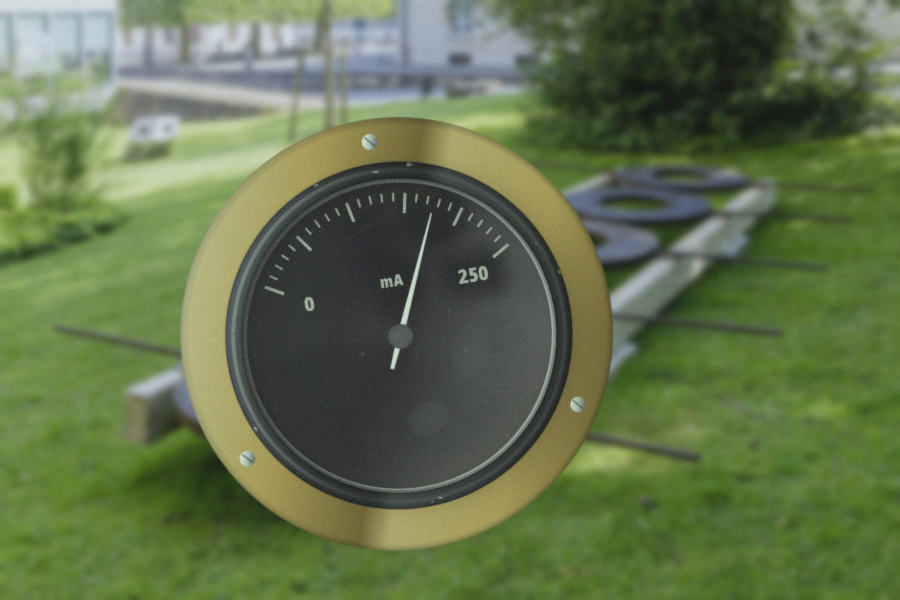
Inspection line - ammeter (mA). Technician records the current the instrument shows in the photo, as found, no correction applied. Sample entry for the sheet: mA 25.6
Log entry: mA 175
